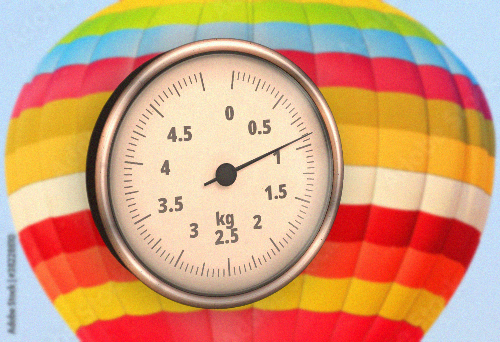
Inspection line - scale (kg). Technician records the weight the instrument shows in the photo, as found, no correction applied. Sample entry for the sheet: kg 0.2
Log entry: kg 0.9
